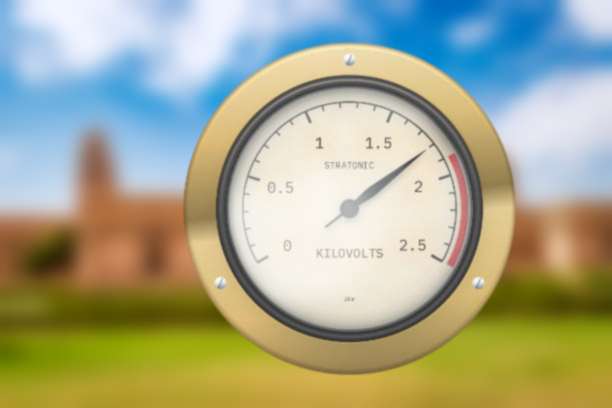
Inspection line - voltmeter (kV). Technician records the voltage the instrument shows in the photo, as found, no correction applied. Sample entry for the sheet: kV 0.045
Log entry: kV 1.8
